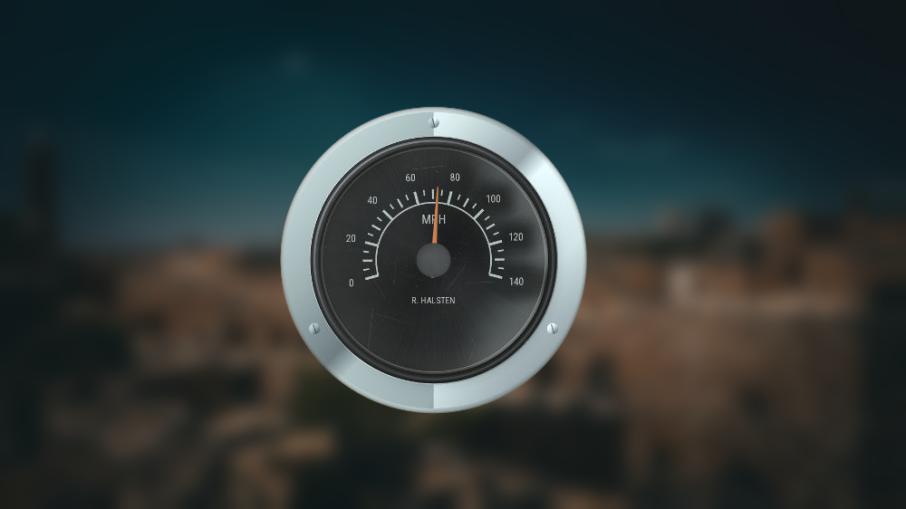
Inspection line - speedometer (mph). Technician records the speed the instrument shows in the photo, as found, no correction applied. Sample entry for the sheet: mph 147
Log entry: mph 72.5
